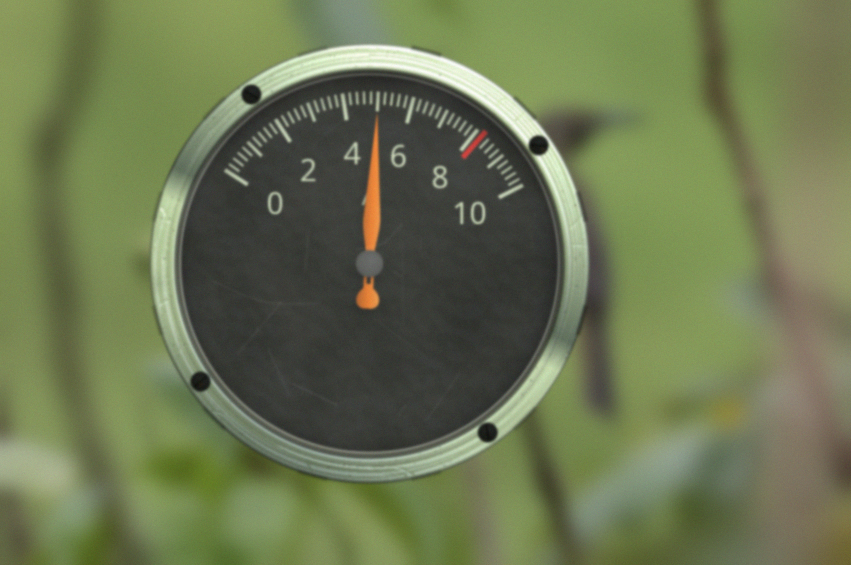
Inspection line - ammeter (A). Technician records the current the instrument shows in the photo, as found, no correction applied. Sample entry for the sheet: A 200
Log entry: A 5
